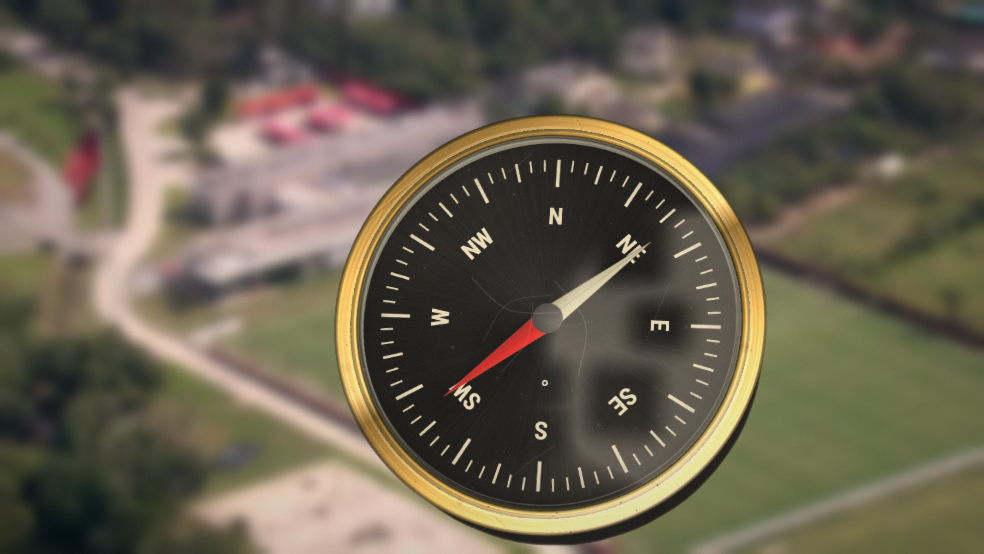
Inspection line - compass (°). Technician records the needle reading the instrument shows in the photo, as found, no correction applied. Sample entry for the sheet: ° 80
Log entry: ° 230
